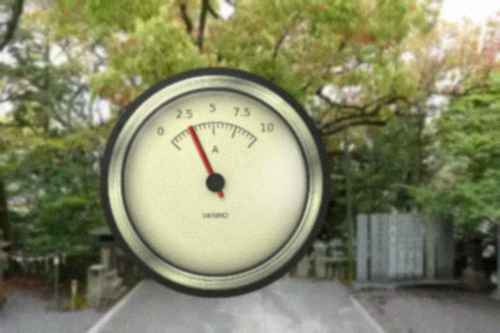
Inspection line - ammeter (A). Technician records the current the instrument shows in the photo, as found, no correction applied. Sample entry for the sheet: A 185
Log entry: A 2.5
